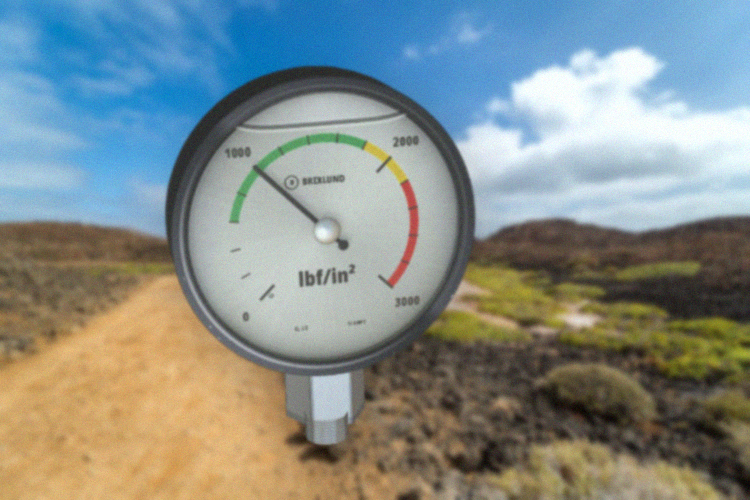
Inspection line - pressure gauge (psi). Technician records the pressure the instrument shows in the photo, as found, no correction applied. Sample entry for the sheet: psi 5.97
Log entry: psi 1000
